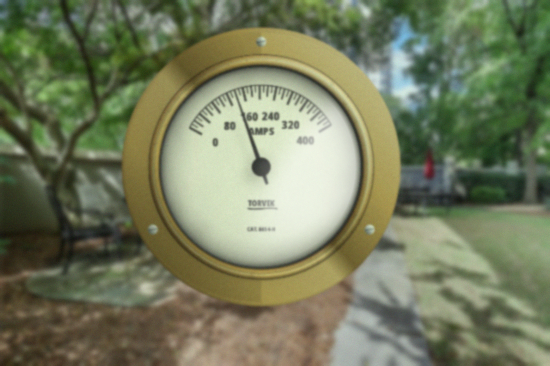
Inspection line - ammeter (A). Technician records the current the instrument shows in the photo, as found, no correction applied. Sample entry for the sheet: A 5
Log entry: A 140
